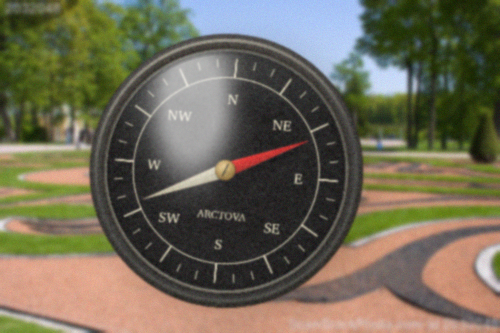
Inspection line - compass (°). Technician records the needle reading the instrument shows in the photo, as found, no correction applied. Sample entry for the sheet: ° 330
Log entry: ° 65
